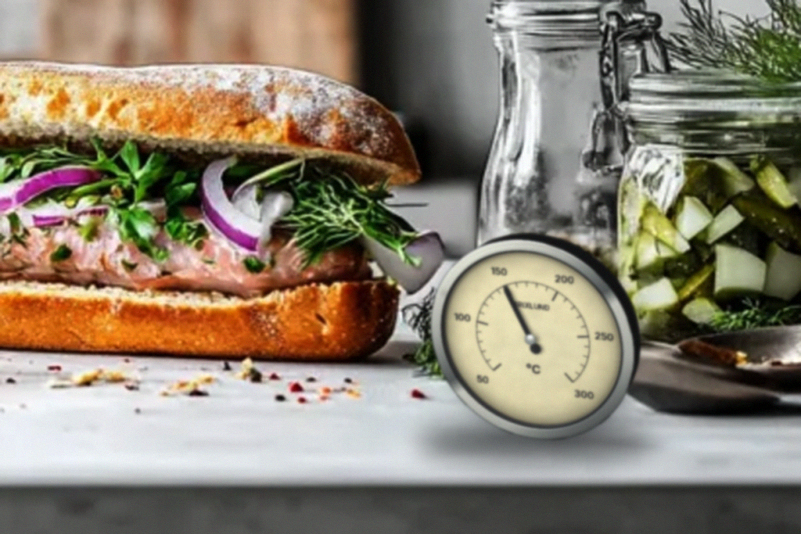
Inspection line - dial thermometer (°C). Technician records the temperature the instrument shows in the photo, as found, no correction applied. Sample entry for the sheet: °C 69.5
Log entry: °C 150
